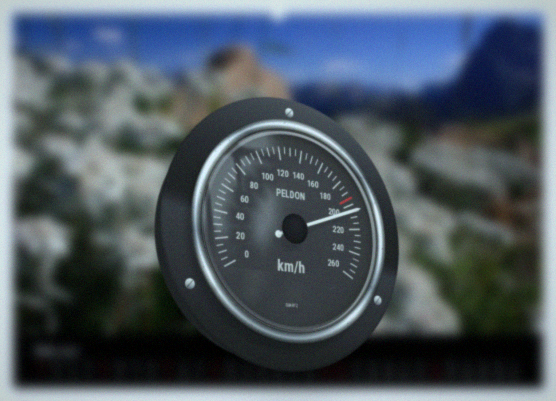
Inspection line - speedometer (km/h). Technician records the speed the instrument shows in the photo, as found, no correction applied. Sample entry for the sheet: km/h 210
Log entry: km/h 205
